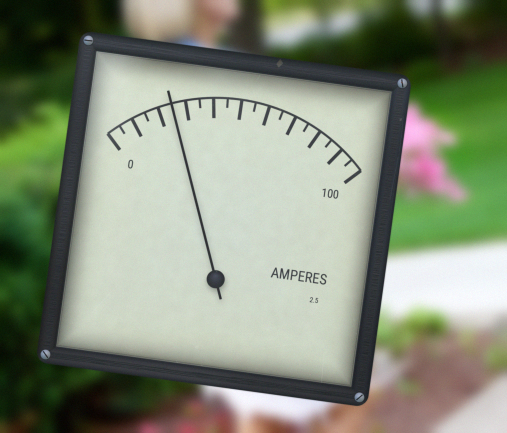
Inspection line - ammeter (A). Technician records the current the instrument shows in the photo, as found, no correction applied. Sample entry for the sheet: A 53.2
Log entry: A 25
